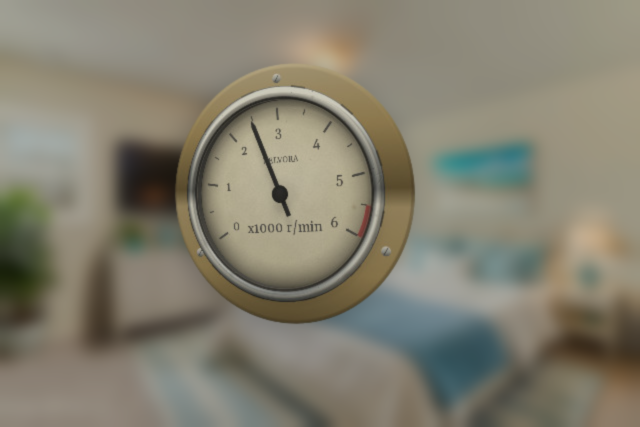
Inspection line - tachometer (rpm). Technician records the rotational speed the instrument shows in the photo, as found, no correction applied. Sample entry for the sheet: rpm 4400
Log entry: rpm 2500
